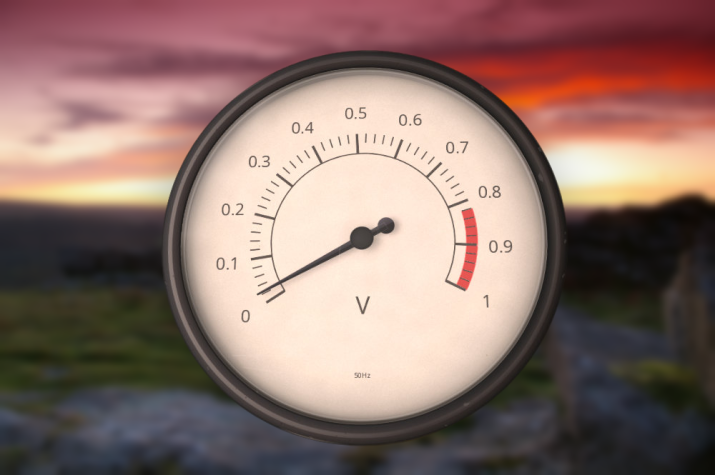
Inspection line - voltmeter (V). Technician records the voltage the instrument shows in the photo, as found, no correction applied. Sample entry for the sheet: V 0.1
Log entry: V 0.02
